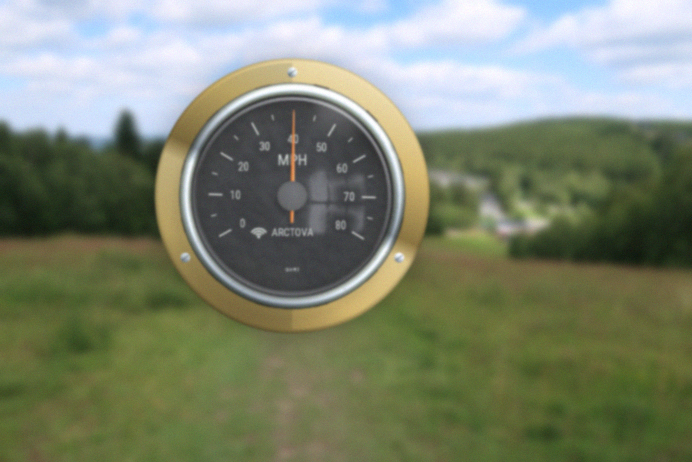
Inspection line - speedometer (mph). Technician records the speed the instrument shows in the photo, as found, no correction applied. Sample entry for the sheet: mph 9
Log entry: mph 40
